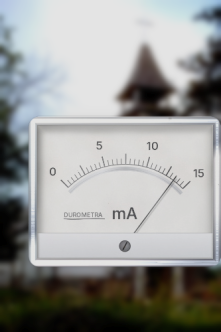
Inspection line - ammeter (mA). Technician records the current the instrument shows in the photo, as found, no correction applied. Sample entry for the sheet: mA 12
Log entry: mA 13.5
